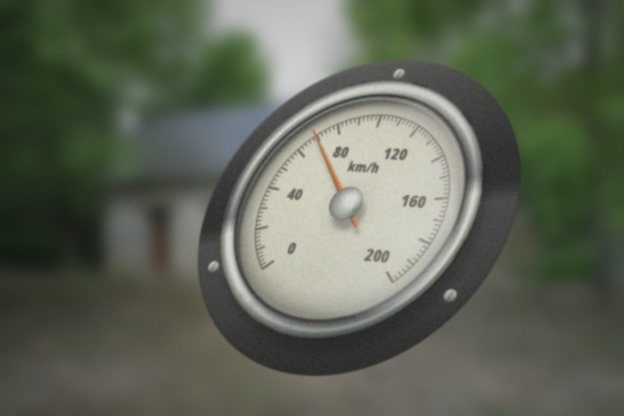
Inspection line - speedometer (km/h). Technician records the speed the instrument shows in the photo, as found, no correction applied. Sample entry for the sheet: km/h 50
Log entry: km/h 70
